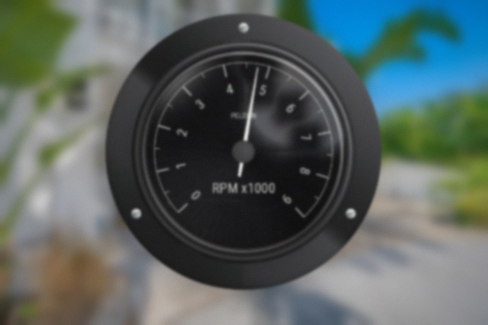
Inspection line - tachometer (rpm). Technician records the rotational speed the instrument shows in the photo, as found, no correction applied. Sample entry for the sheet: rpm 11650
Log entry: rpm 4750
